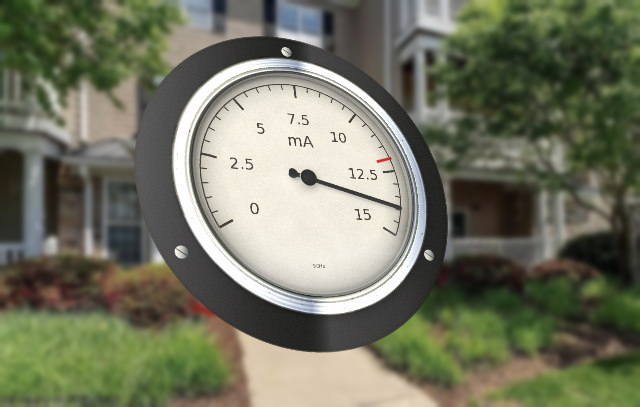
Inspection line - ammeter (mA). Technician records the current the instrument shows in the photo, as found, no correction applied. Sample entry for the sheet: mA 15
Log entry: mA 14
